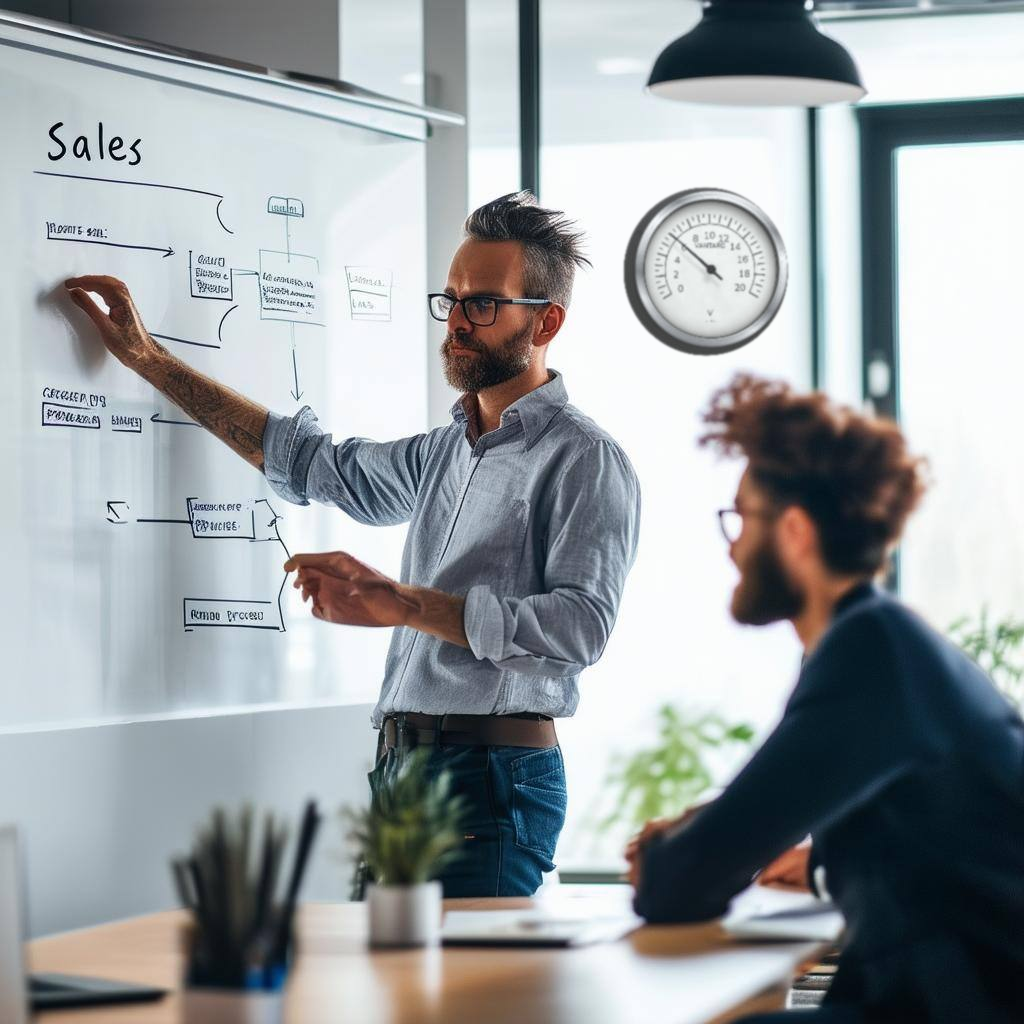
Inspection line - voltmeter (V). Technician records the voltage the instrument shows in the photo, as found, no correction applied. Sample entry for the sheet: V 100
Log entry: V 6
